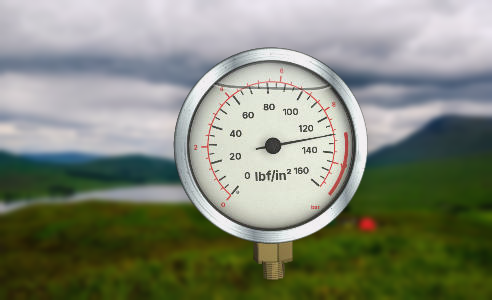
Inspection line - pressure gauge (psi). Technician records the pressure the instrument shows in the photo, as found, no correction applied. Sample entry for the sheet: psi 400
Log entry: psi 130
